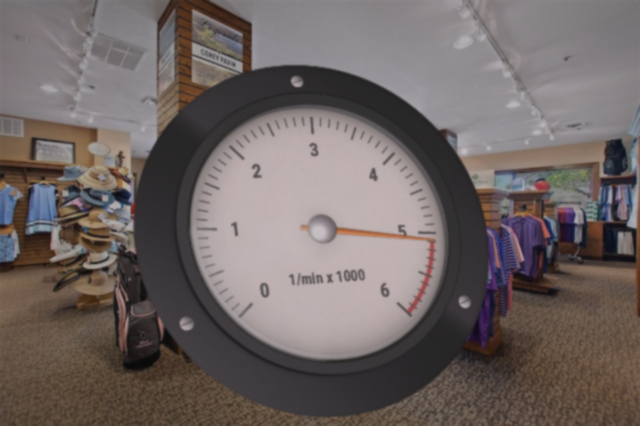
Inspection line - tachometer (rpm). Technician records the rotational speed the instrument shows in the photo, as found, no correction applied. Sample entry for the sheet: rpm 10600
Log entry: rpm 5100
